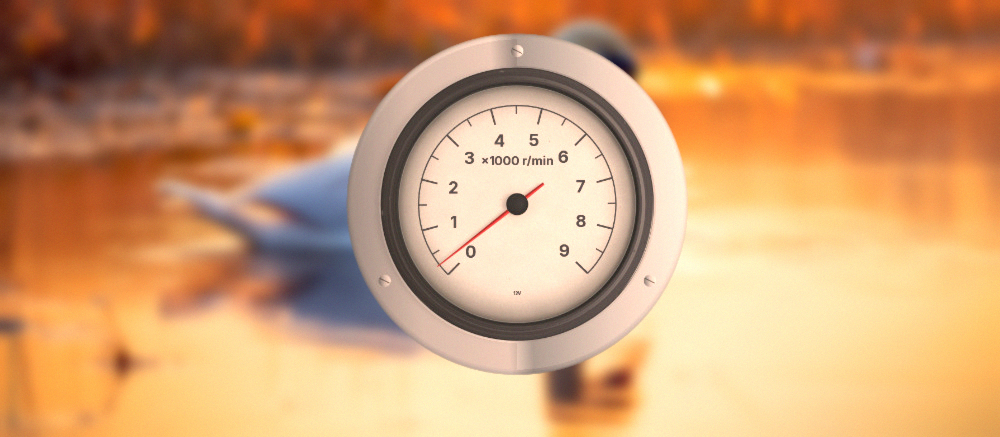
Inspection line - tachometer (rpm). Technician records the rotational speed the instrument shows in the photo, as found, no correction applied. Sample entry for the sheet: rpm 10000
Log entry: rpm 250
